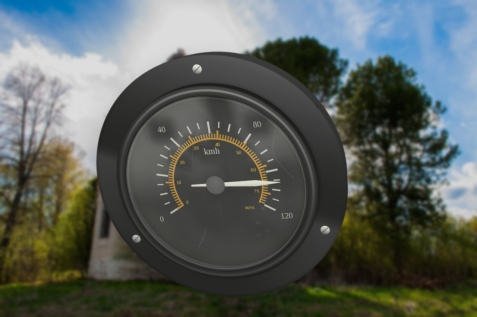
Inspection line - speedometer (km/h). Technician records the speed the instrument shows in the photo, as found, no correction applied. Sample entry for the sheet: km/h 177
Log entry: km/h 105
